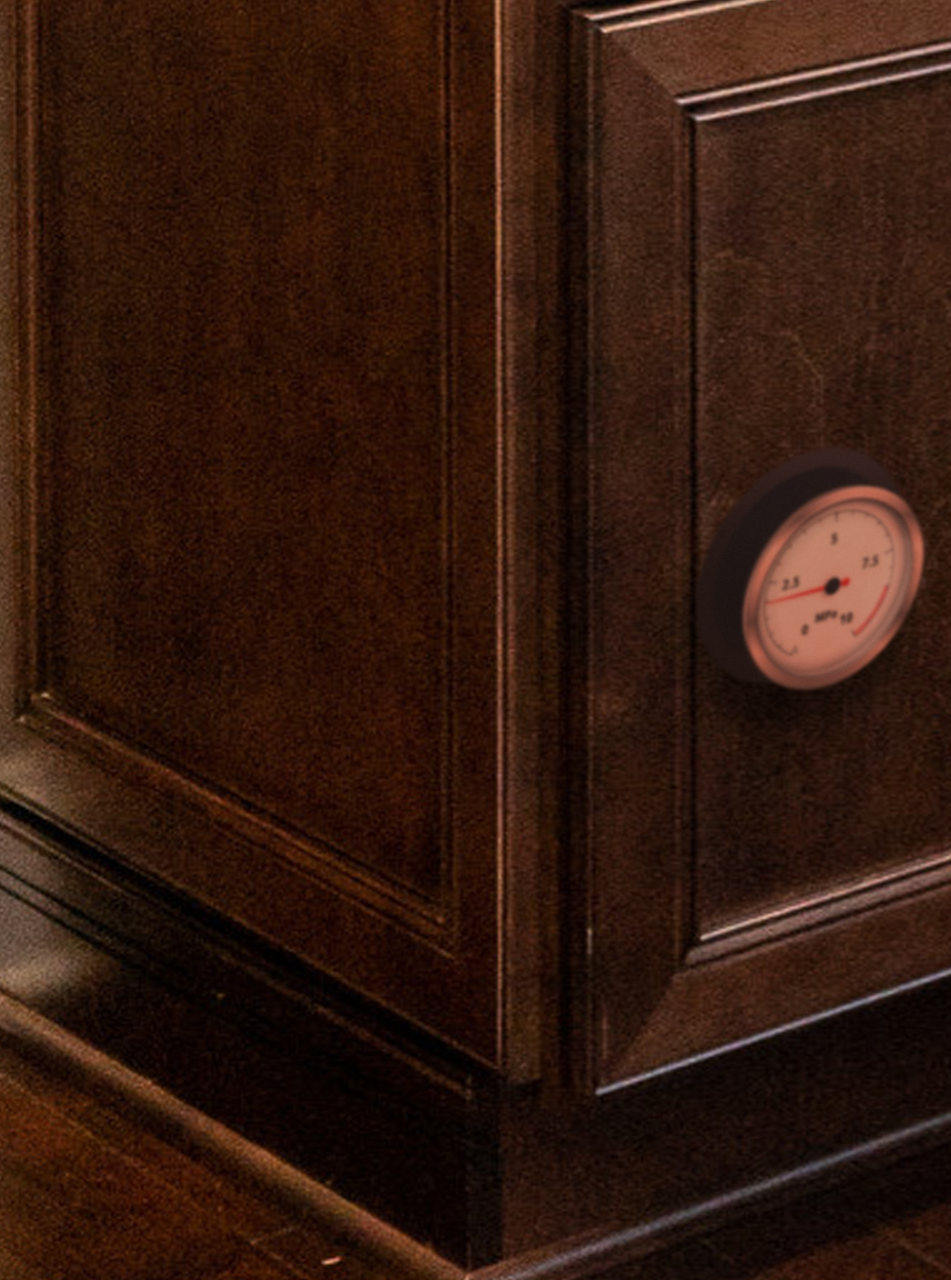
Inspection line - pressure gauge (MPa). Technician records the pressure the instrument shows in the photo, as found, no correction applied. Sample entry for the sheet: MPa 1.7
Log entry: MPa 2
